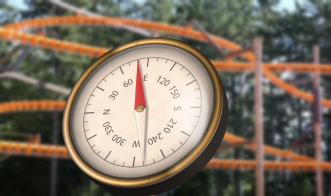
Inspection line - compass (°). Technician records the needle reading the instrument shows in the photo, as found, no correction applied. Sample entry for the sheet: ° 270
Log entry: ° 80
